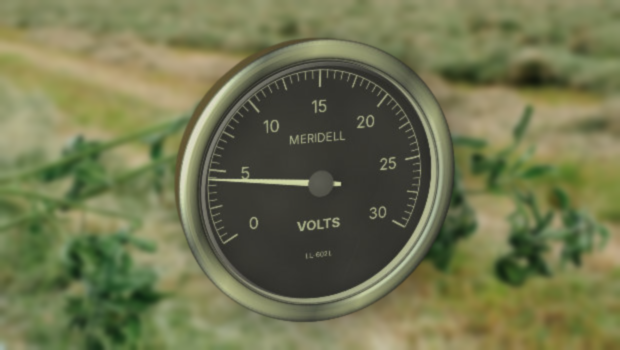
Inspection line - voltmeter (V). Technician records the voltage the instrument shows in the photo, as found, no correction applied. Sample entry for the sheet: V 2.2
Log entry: V 4.5
